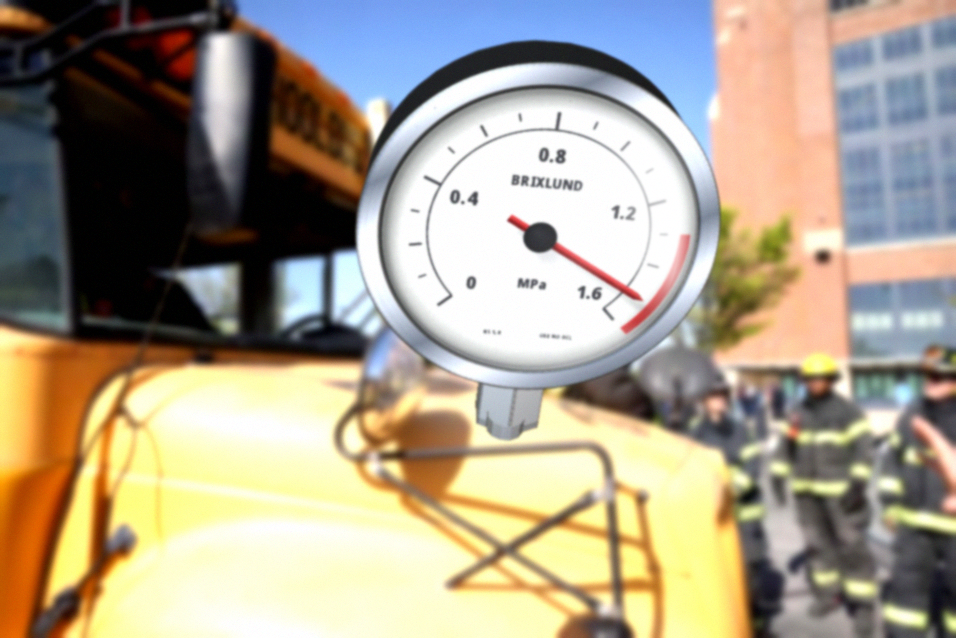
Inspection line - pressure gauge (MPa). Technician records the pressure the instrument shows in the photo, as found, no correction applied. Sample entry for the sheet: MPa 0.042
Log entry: MPa 1.5
